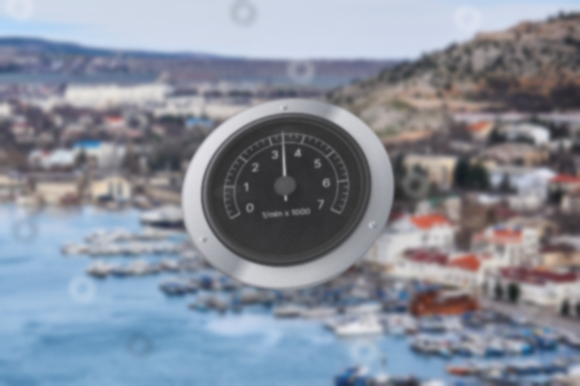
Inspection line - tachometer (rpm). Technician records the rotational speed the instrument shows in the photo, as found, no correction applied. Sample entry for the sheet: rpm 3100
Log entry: rpm 3400
